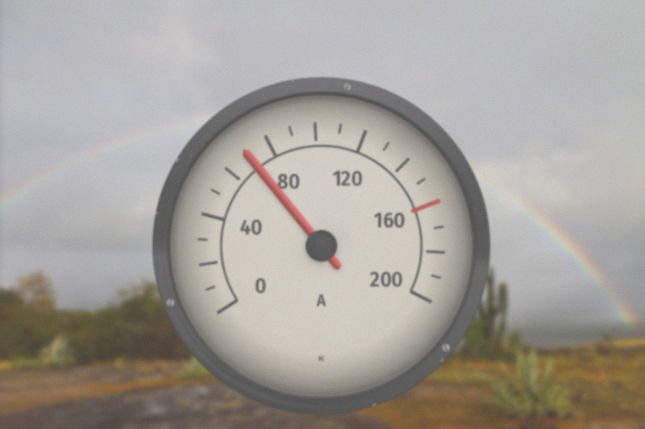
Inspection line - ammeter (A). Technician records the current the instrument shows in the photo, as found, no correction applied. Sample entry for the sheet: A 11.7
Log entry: A 70
